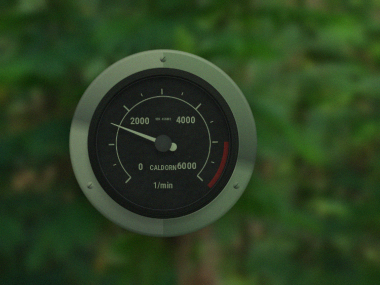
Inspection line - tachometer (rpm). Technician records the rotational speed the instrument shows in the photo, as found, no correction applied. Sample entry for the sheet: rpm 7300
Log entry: rpm 1500
